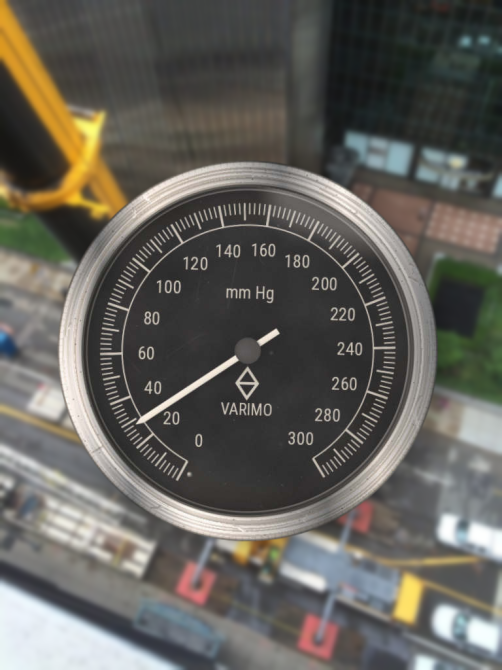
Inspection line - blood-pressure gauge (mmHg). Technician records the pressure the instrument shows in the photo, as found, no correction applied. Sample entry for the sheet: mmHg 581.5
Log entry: mmHg 28
